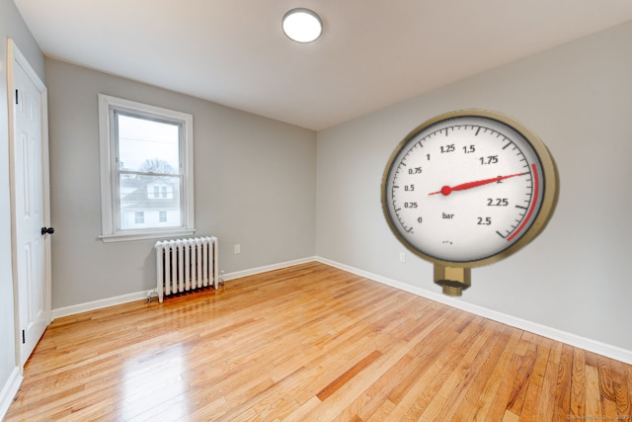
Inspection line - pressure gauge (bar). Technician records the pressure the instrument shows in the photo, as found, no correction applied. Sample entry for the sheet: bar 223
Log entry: bar 2
